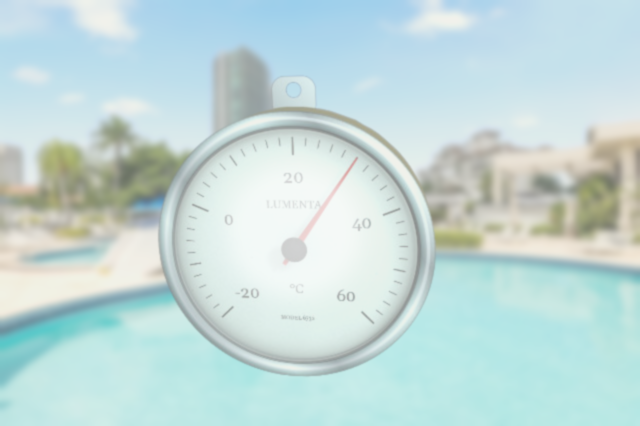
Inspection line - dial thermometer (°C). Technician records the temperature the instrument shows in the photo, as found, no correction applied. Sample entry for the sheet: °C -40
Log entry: °C 30
